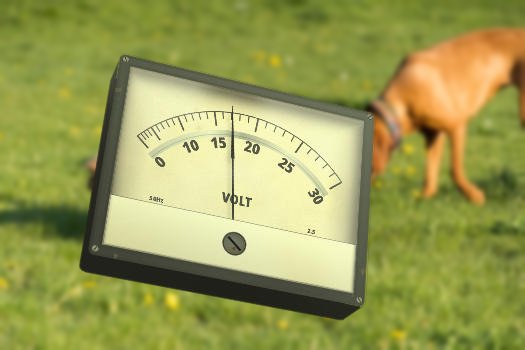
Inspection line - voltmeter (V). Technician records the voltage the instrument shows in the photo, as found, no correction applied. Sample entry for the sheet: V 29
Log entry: V 17
